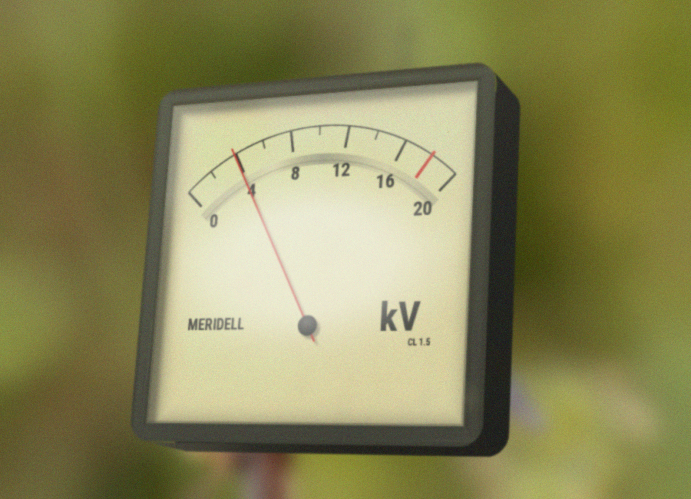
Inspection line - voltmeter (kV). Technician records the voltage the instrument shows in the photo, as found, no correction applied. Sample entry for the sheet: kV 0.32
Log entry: kV 4
